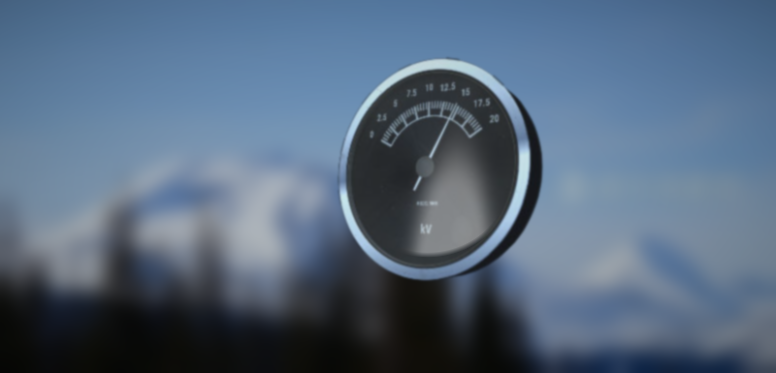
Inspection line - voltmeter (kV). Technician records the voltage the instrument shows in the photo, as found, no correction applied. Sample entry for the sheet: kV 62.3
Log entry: kV 15
